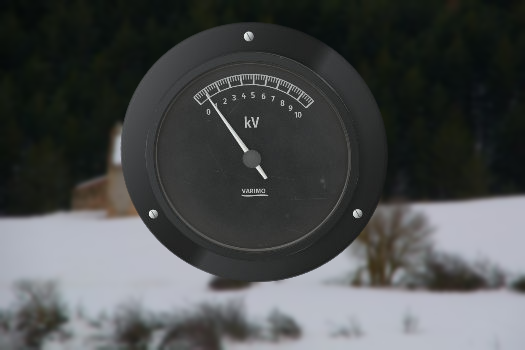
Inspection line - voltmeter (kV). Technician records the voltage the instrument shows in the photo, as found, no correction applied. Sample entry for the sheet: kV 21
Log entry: kV 1
